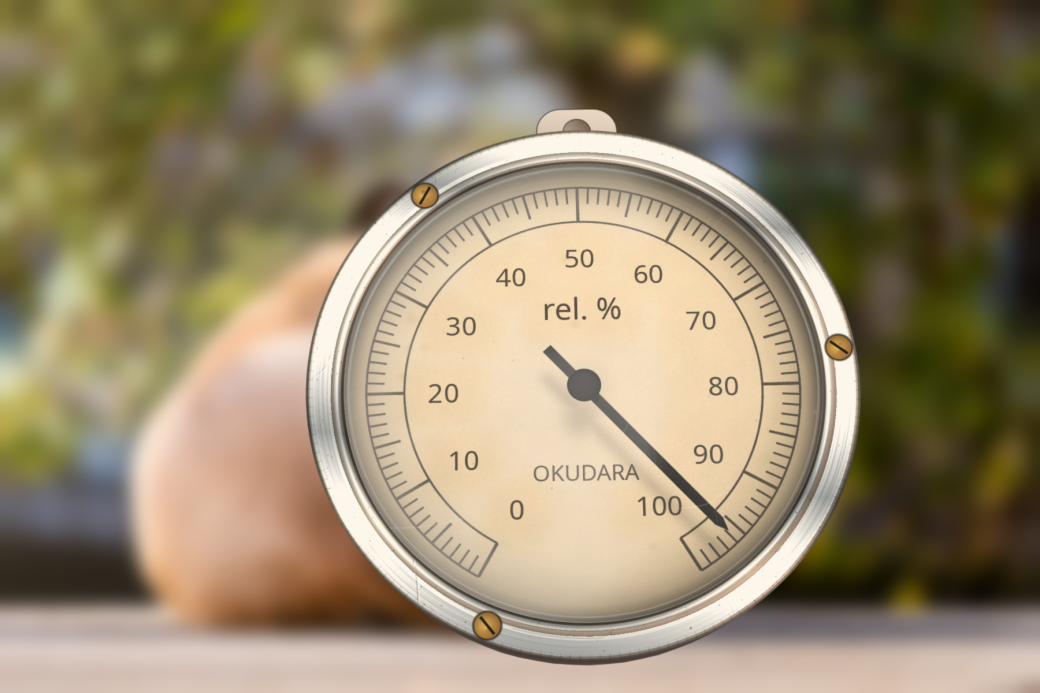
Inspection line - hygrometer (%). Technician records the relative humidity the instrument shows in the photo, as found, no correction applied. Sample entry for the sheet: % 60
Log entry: % 96
